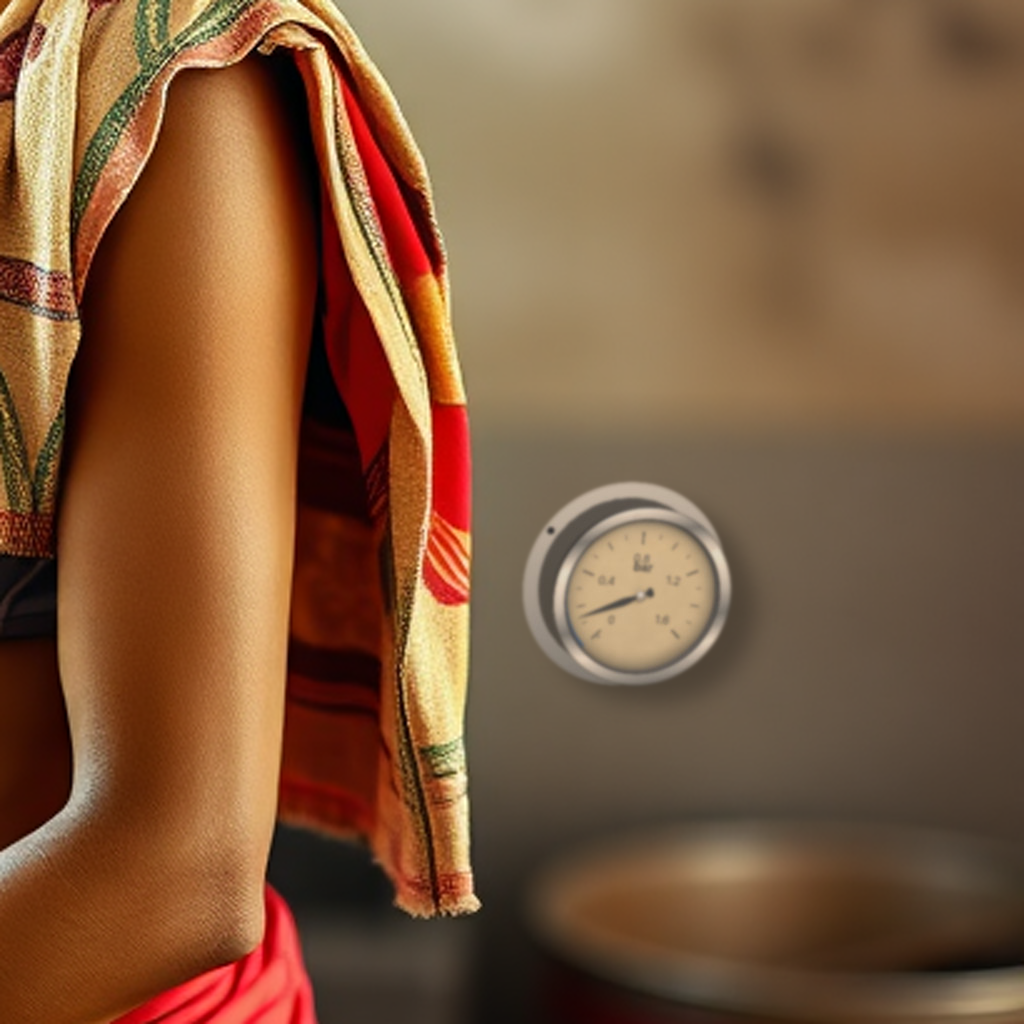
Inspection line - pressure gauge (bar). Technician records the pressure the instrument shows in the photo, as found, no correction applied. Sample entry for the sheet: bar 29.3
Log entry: bar 0.15
